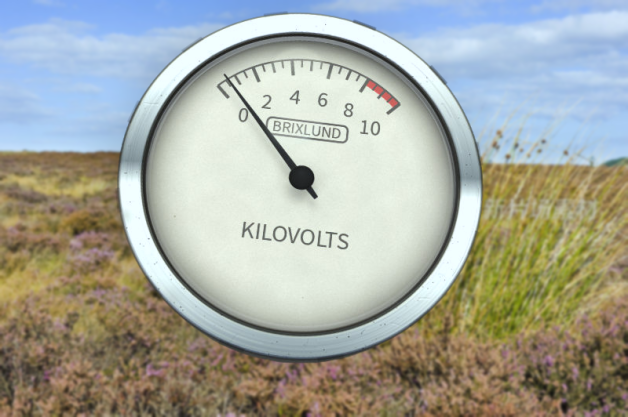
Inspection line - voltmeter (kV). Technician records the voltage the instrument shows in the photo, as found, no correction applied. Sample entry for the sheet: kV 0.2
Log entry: kV 0.5
